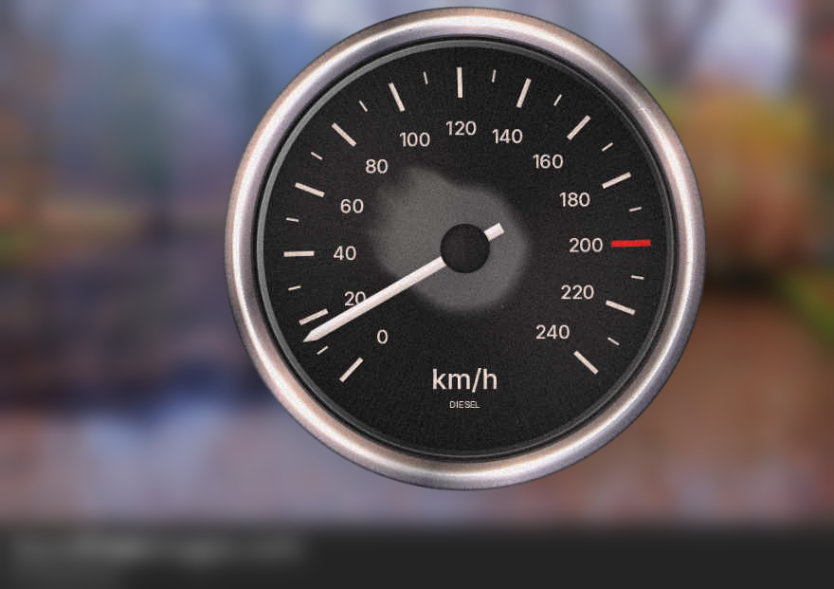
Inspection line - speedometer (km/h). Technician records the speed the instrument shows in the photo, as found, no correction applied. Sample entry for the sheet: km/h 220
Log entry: km/h 15
